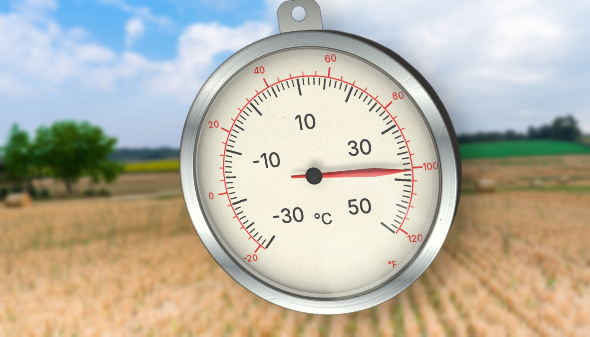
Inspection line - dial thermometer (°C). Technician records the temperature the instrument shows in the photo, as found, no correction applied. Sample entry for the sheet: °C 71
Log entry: °C 38
